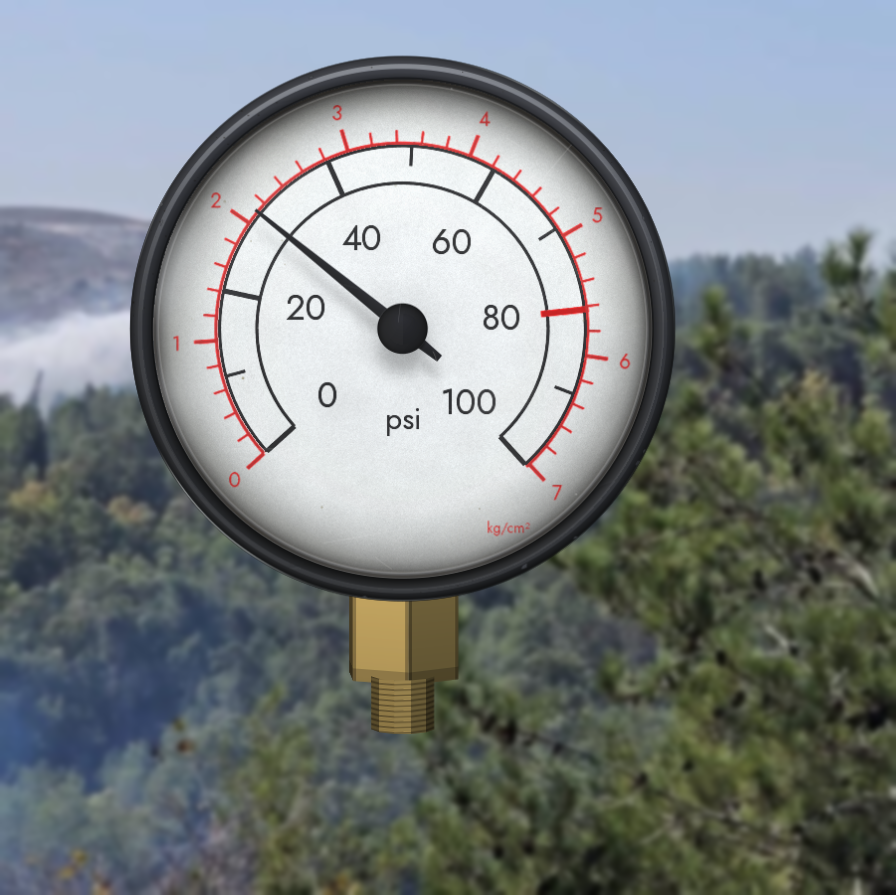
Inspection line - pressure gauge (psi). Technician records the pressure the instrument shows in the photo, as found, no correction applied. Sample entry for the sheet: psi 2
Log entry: psi 30
